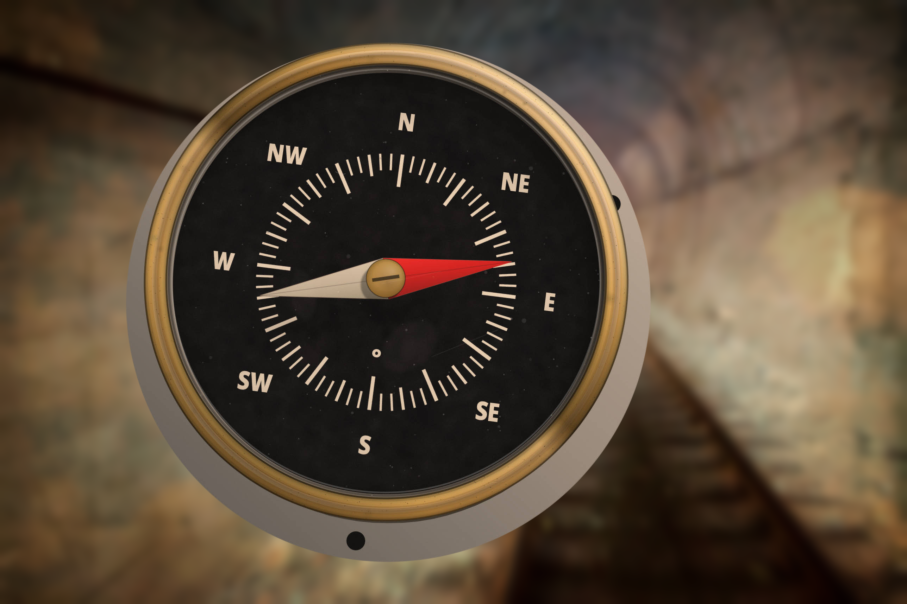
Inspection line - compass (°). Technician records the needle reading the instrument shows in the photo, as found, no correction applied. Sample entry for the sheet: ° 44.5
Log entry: ° 75
